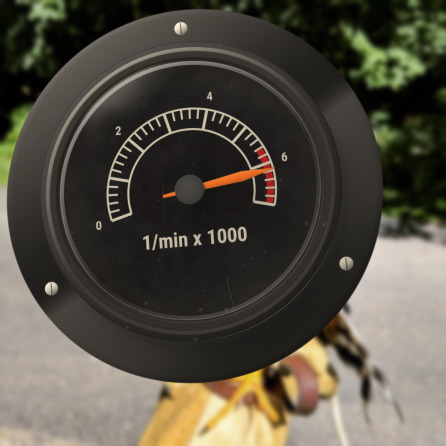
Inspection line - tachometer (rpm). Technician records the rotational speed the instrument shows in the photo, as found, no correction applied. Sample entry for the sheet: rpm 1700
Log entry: rpm 6200
